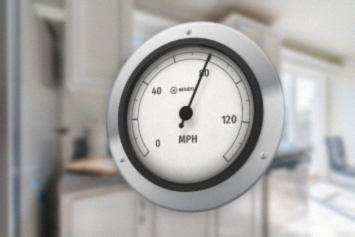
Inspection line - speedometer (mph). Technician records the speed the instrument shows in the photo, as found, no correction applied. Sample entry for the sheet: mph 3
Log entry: mph 80
